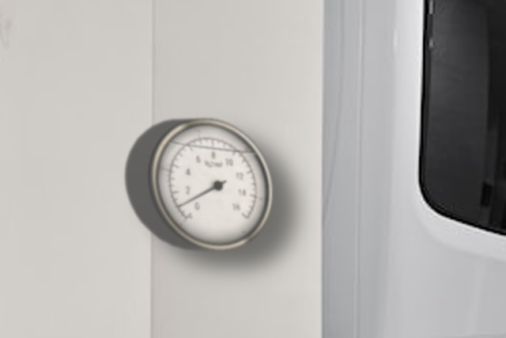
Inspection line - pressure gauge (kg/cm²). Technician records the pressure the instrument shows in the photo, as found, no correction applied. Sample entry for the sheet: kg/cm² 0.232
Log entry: kg/cm² 1
